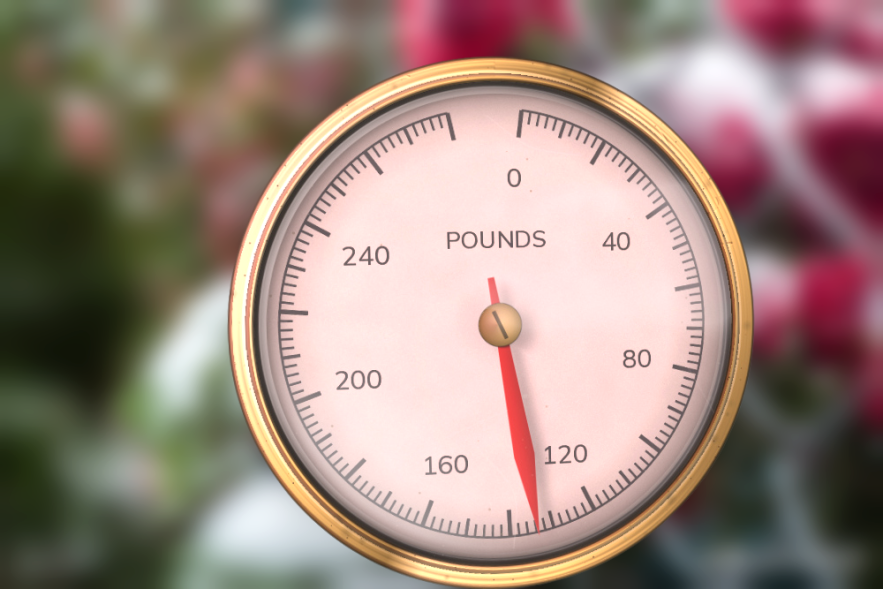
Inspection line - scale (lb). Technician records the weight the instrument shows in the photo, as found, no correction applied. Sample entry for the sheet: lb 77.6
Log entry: lb 134
